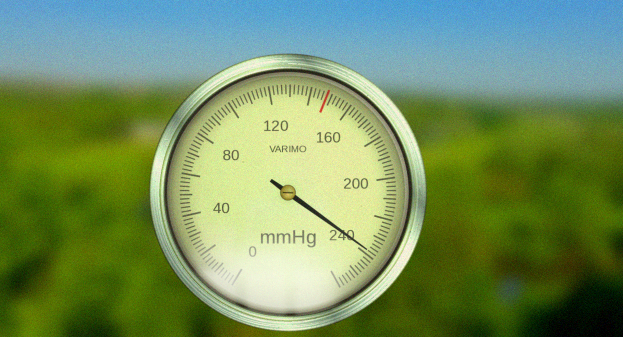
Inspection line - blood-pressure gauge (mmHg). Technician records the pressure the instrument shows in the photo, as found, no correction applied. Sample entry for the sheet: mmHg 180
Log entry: mmHg 238
